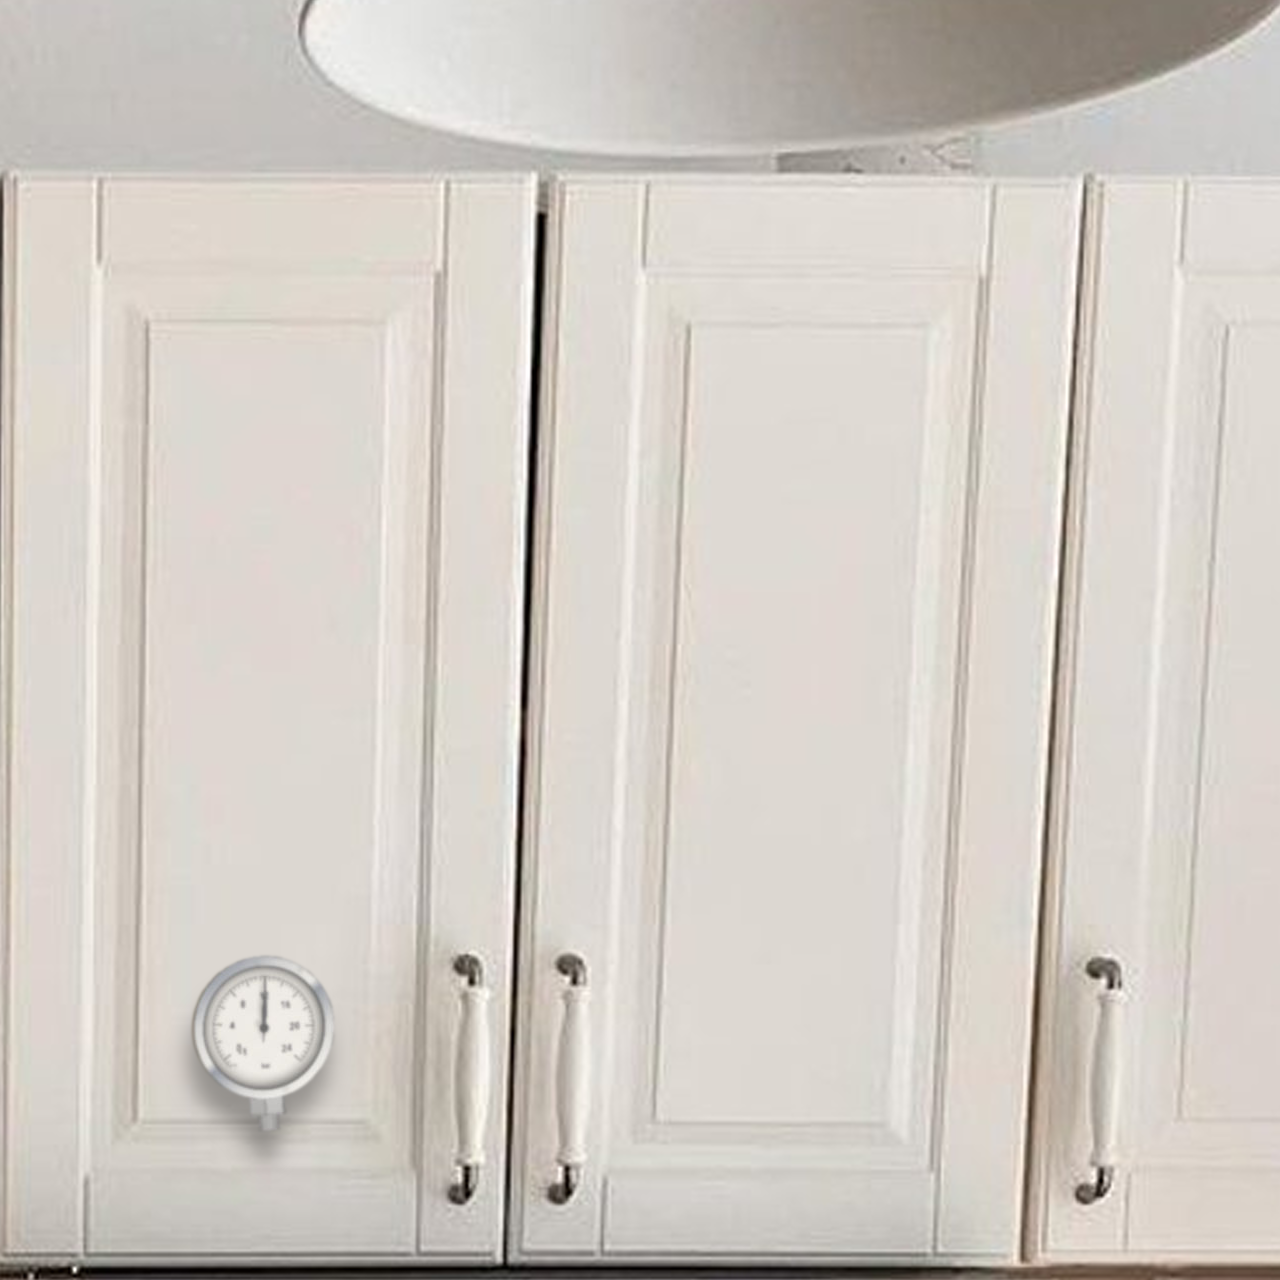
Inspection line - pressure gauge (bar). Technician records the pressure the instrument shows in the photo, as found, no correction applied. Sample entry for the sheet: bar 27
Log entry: bar 12
